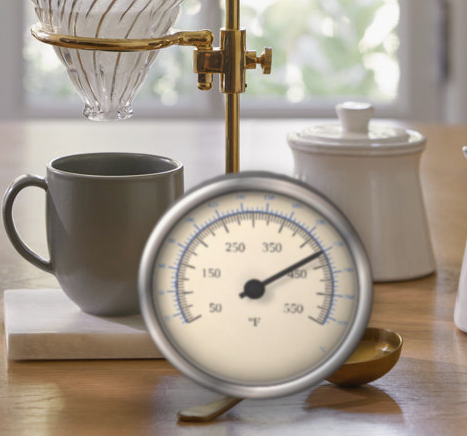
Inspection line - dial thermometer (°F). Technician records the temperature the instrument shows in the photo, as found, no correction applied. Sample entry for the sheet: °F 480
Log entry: °F 425
